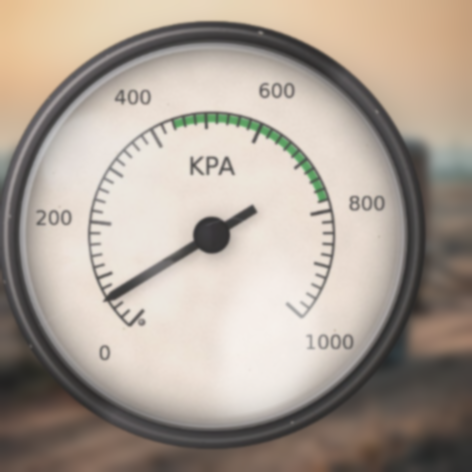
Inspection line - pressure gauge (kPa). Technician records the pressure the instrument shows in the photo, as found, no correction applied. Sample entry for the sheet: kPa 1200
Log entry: kPa 60
